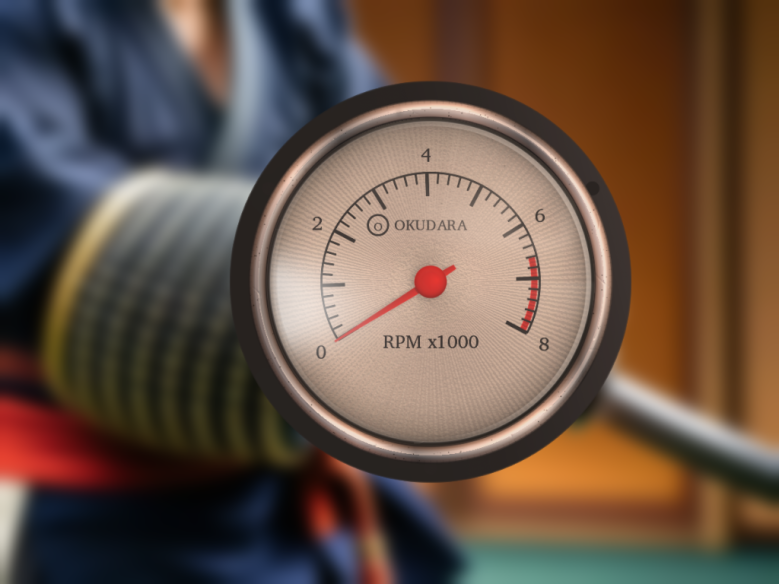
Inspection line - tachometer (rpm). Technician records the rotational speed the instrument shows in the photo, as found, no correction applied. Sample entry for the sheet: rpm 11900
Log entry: rpm 0
